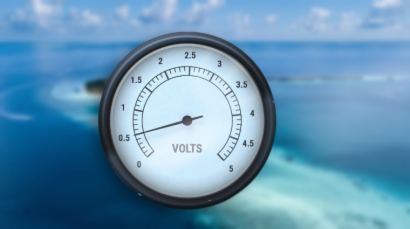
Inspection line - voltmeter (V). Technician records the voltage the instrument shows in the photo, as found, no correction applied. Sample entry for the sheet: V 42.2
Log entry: V 0.5
